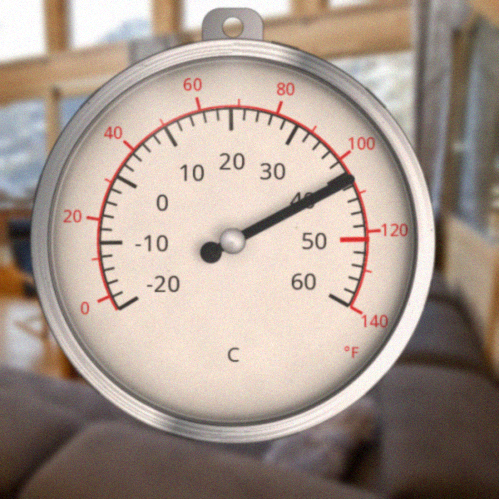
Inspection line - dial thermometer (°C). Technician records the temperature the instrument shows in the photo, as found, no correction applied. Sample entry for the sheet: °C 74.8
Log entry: °C 41
